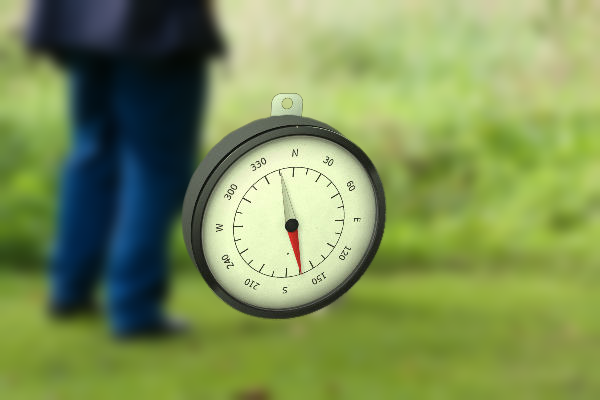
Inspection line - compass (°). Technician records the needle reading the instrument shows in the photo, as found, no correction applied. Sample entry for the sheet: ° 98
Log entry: ° 165
